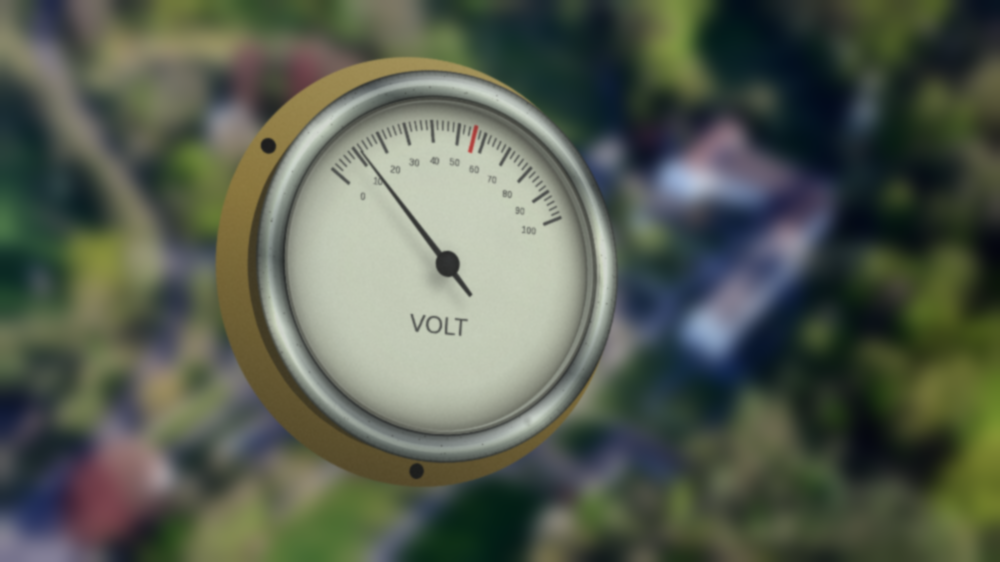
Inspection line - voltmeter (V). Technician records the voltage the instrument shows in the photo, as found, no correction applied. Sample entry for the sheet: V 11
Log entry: V 10
